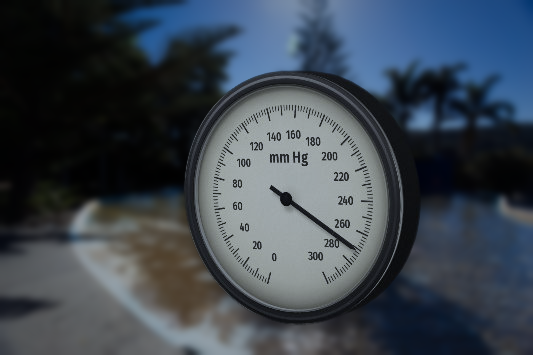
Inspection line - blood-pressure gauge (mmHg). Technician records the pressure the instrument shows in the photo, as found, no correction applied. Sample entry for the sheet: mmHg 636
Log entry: mmHg 270
